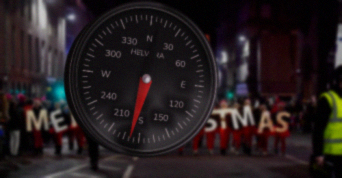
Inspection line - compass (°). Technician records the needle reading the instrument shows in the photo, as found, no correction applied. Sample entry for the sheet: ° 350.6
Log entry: ° 190
